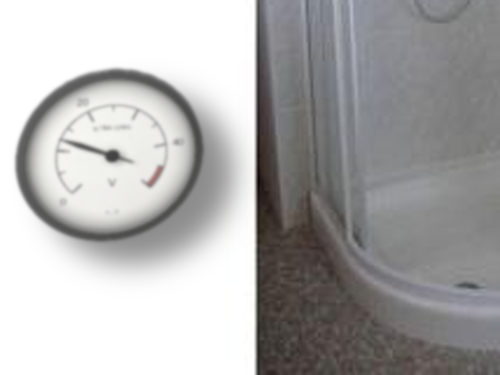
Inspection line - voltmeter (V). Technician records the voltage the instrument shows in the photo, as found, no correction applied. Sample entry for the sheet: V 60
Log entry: V 12.5
